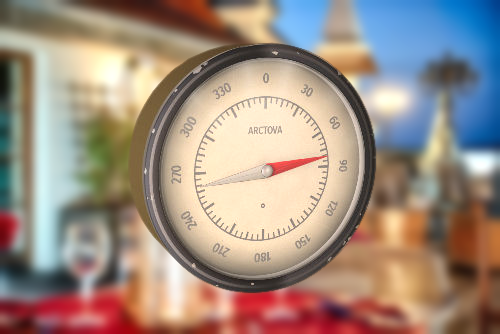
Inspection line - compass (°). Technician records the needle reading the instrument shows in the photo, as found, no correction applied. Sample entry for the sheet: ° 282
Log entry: ° 80
